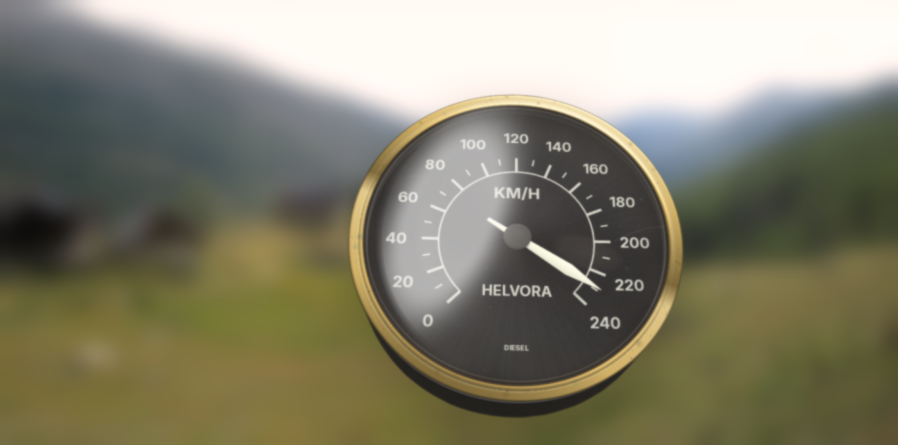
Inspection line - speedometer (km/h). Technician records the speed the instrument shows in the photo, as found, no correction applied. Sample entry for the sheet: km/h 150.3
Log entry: km/h 230
